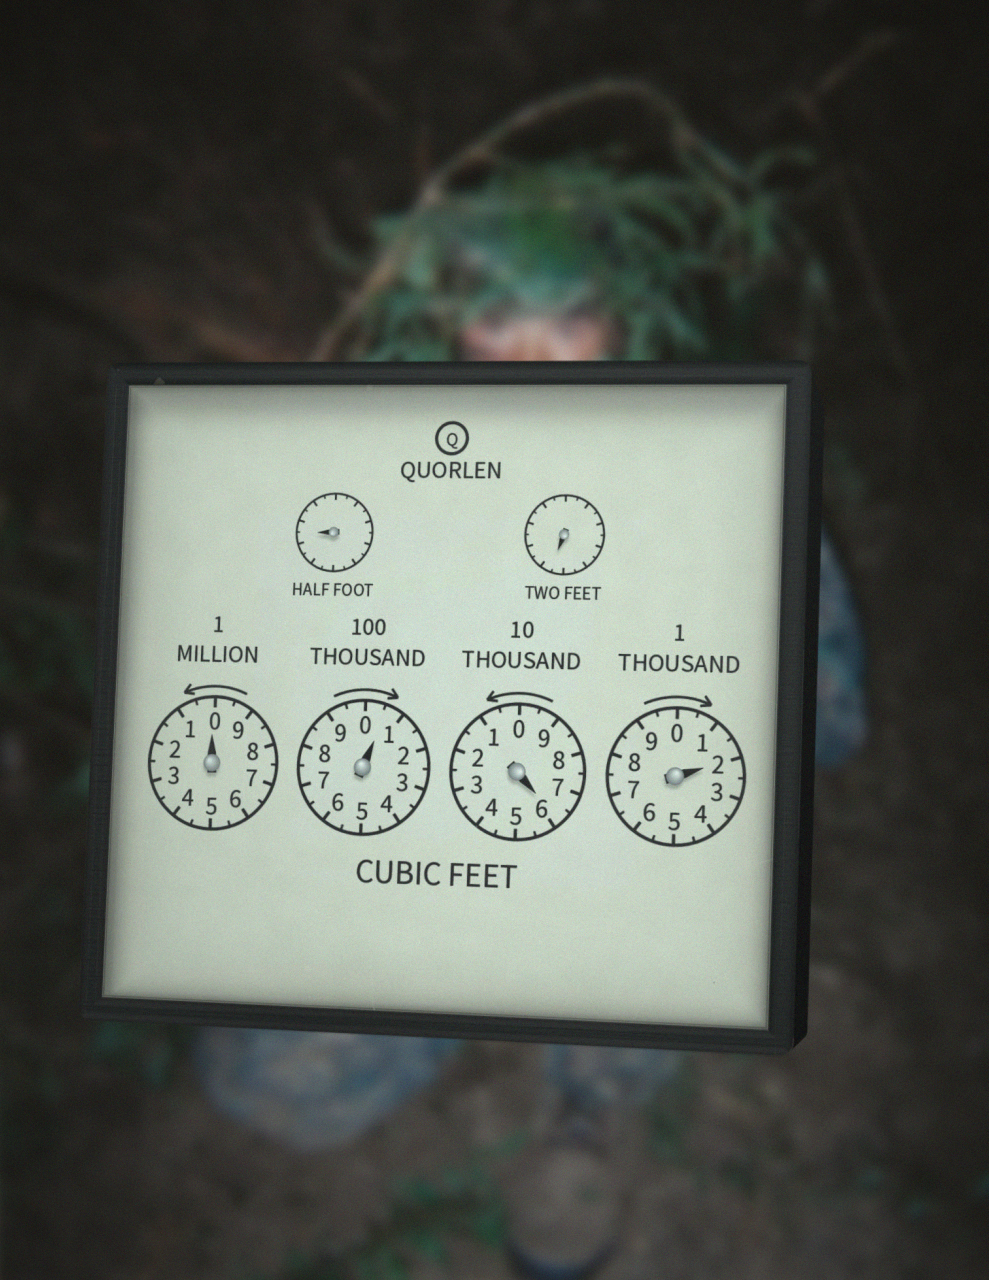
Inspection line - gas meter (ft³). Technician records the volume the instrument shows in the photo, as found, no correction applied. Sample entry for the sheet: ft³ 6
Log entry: ft³ 6200
